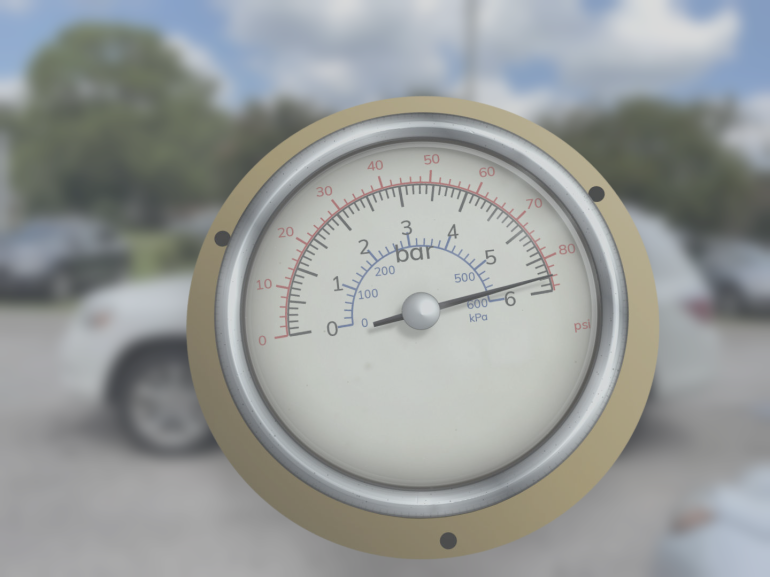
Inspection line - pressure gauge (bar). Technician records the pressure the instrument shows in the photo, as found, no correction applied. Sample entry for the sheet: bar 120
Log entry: bar 5.8
